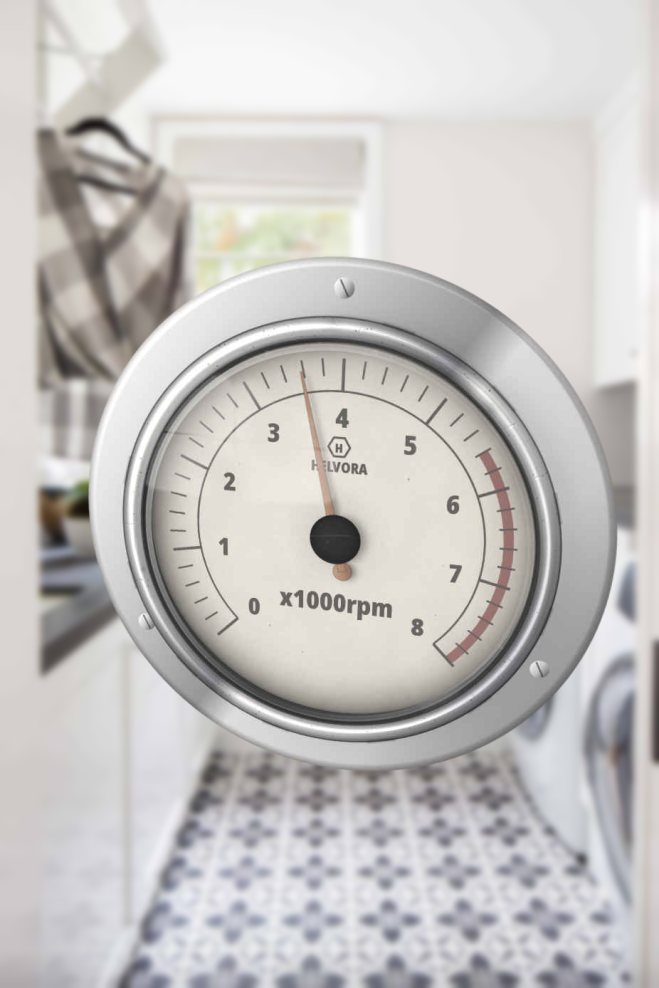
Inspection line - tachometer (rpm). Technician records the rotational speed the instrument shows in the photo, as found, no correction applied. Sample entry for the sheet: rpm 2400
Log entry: rpm 3600
